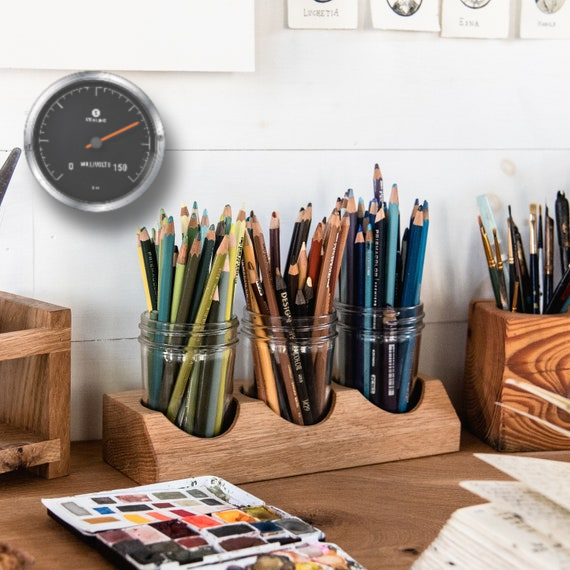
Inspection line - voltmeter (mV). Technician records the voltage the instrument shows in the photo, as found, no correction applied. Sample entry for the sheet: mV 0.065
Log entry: mV 110
